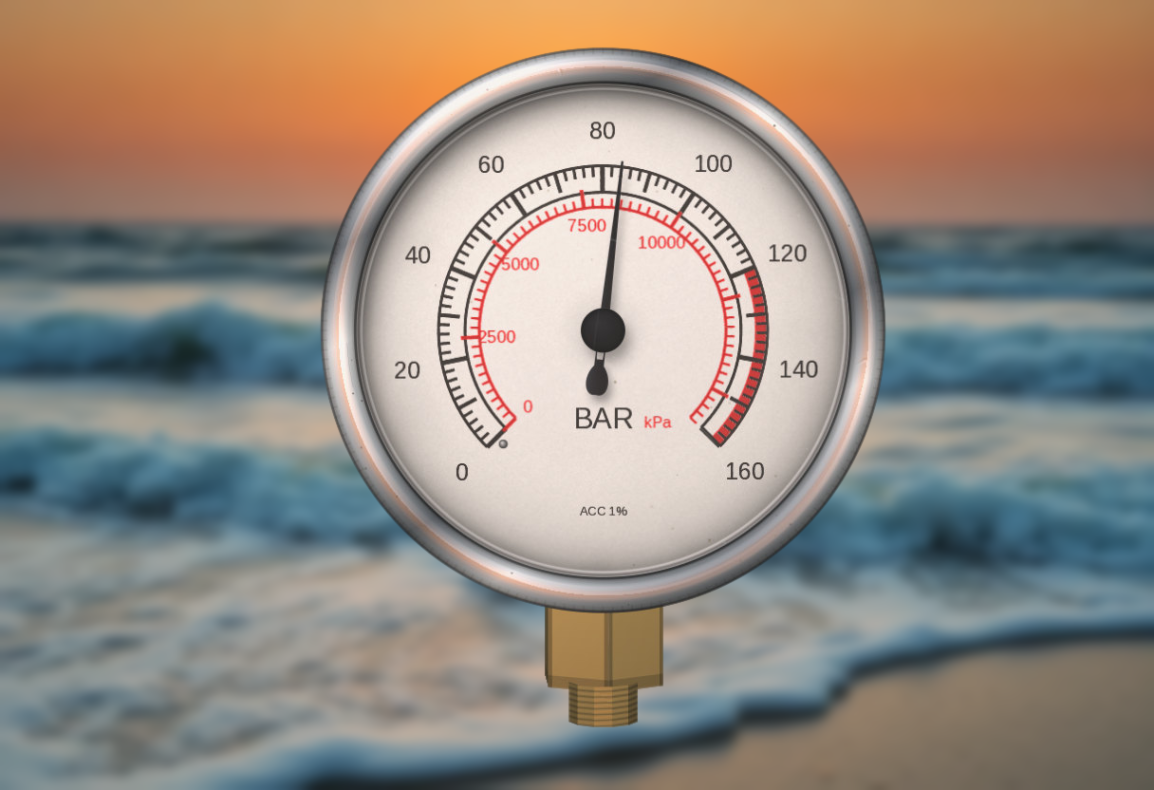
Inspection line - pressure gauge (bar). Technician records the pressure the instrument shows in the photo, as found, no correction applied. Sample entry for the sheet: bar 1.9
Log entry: bar 84
